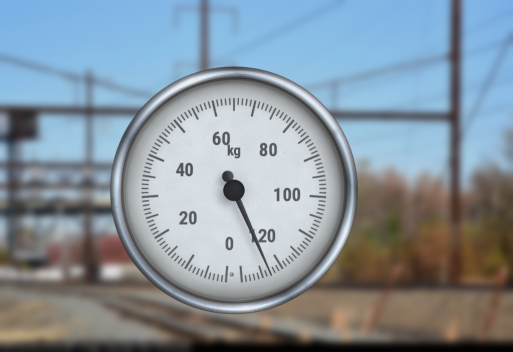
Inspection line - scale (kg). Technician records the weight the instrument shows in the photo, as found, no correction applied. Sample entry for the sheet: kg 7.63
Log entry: kg 123
